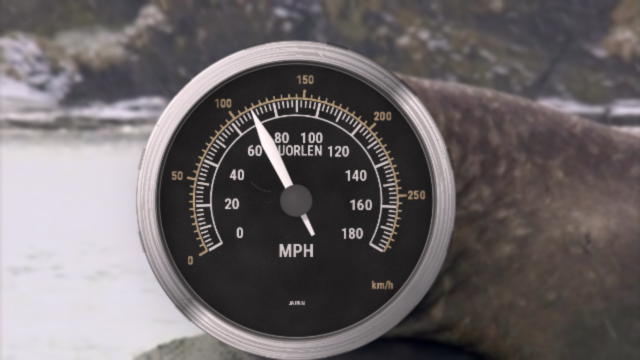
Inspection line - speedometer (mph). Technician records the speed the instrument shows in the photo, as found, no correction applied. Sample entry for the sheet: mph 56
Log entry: mph 70
